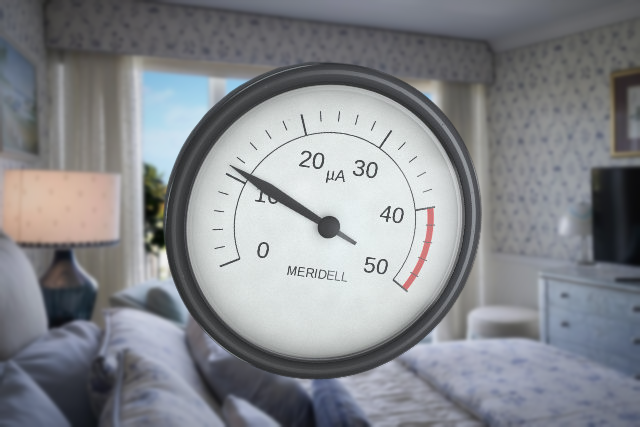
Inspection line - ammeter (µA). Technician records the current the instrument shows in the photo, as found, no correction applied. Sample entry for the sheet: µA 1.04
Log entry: µA 11
